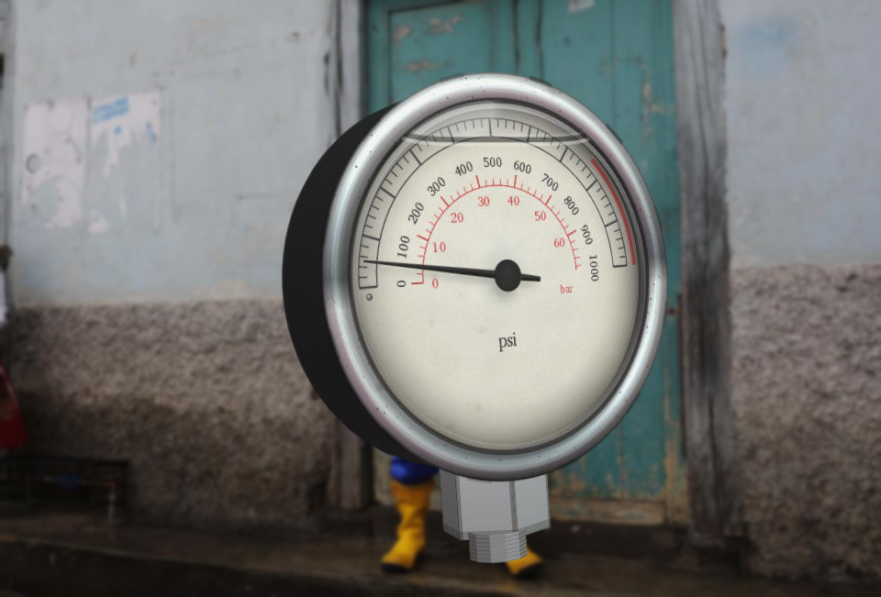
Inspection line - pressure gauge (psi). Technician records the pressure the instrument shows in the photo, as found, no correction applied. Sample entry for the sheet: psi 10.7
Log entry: psi 50
